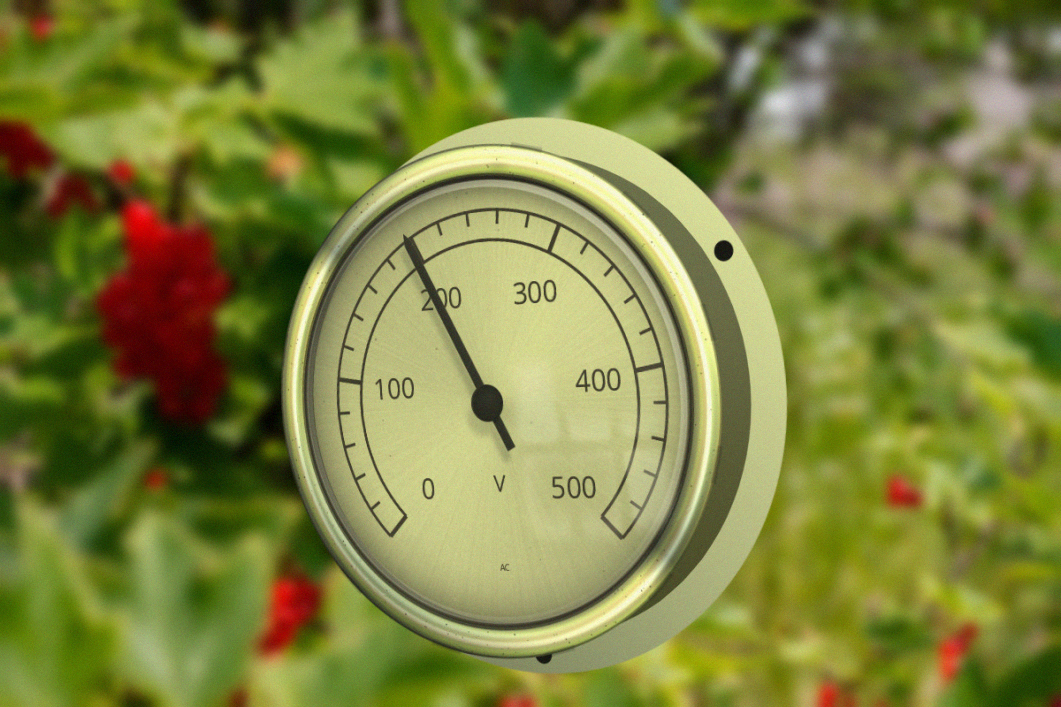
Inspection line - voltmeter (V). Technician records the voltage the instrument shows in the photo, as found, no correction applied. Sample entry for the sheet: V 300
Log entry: V 200
